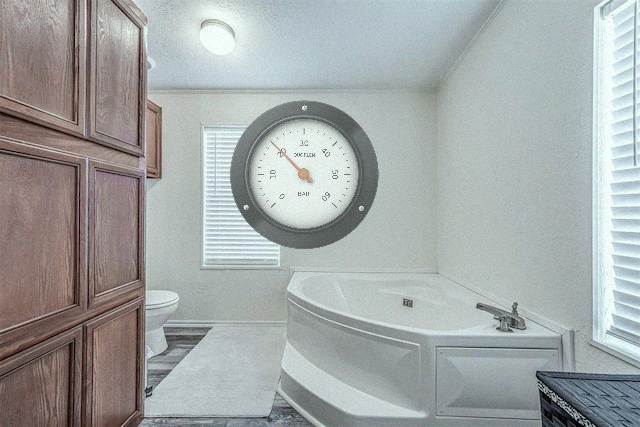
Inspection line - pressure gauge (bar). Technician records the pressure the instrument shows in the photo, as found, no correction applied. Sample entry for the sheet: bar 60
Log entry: bar 20
